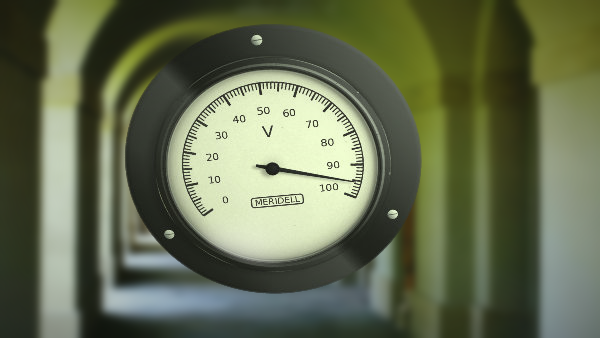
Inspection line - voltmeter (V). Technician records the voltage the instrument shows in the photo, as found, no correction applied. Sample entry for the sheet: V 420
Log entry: V 95
